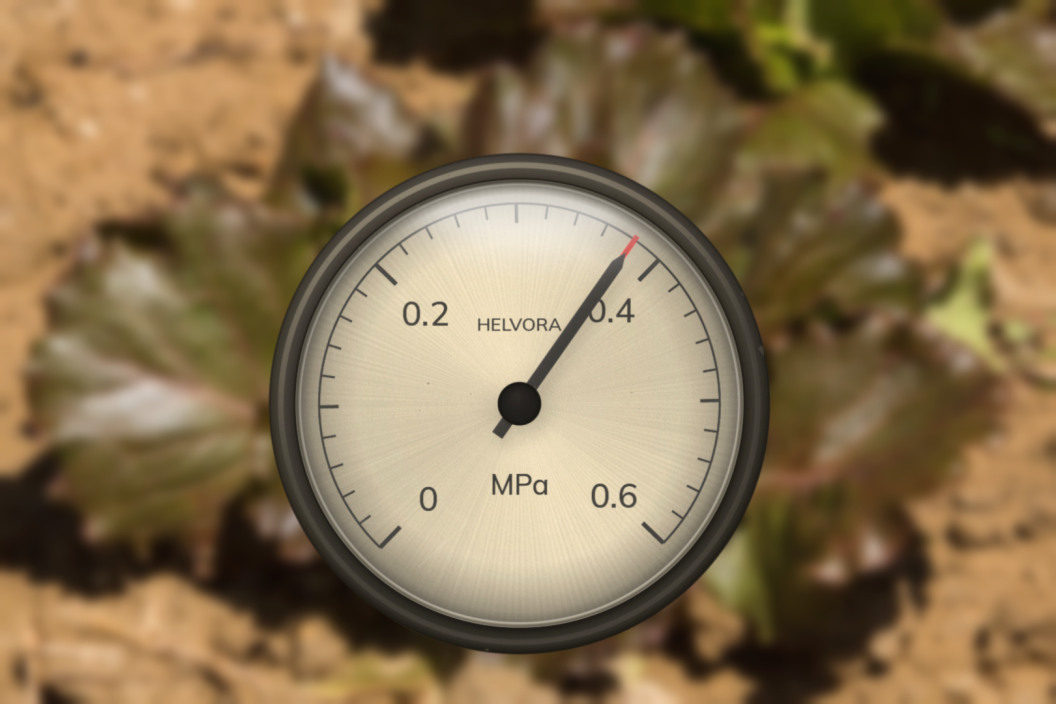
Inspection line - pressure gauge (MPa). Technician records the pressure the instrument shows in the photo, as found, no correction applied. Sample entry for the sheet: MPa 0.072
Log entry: MPa 0.38
